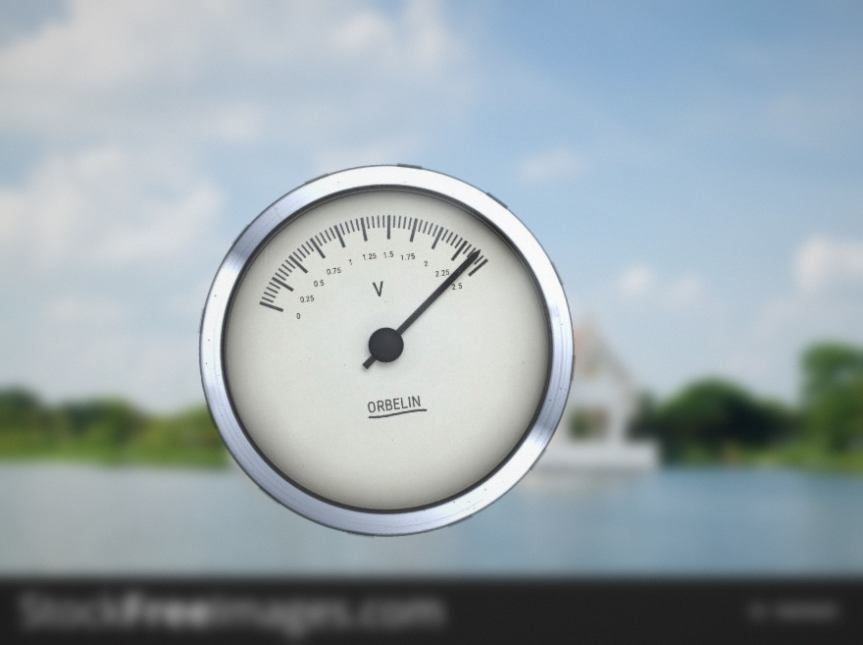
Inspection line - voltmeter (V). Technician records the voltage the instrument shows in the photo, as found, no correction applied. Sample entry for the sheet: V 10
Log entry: V 2.4
